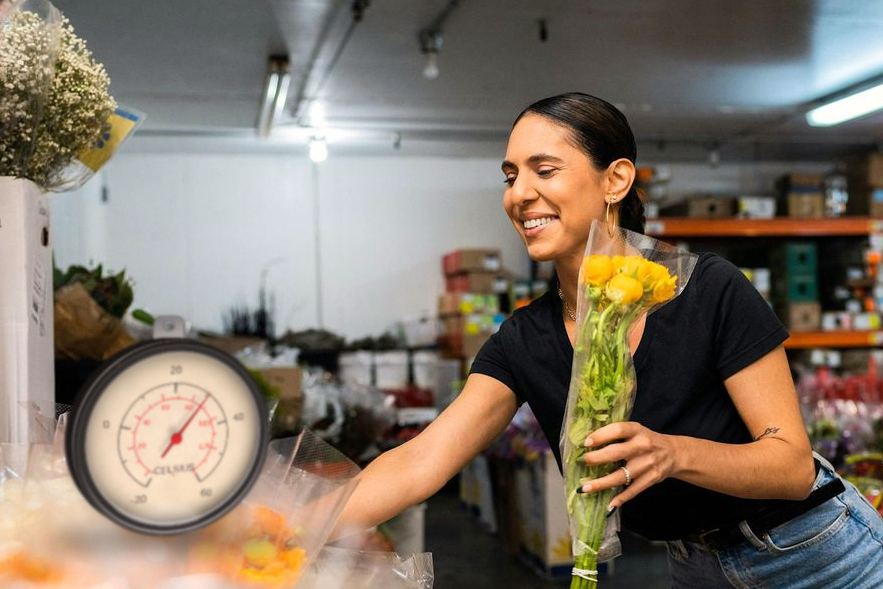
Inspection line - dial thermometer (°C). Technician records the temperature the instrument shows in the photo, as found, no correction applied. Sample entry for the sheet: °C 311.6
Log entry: °C 30
